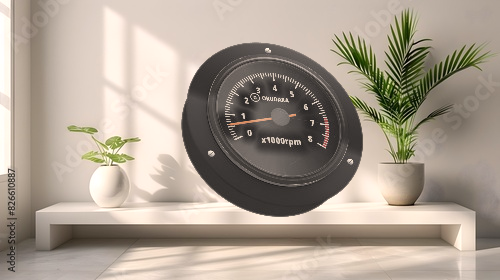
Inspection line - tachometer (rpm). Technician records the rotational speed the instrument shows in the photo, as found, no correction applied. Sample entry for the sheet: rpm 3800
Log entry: rpm 500
